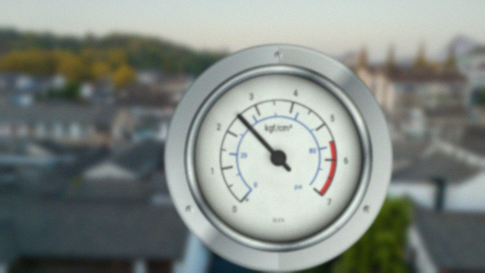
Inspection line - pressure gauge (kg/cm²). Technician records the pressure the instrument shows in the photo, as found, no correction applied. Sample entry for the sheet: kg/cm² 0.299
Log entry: kg/cm² 2.5
